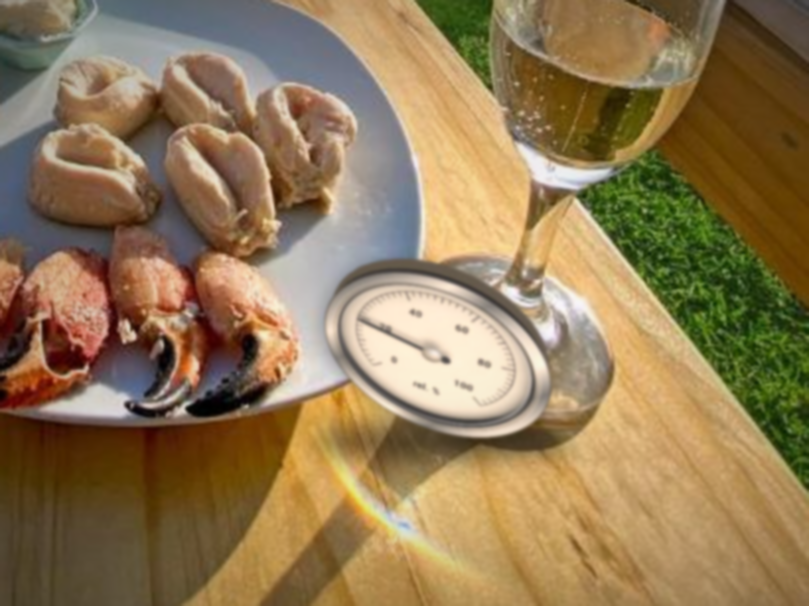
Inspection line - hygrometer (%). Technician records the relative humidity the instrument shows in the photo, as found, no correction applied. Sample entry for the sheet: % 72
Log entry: % 20
